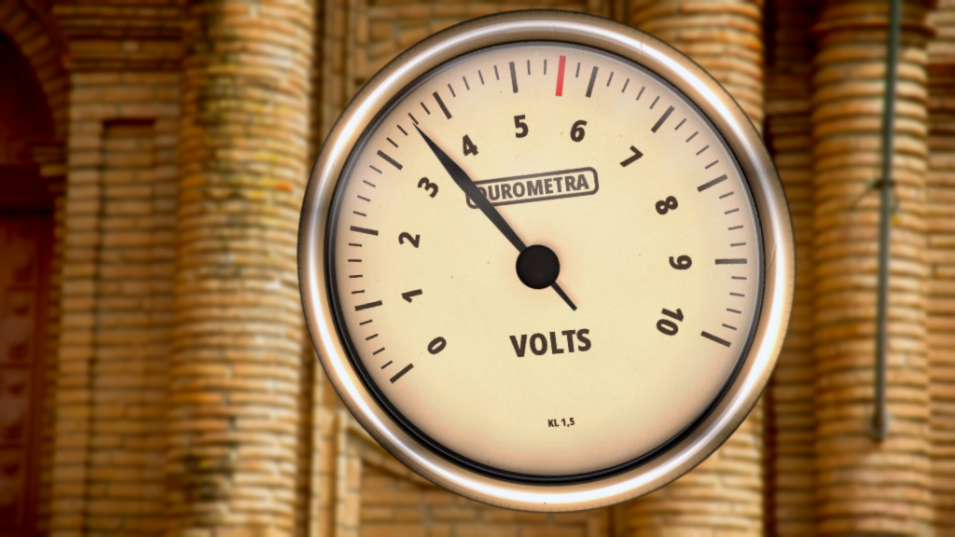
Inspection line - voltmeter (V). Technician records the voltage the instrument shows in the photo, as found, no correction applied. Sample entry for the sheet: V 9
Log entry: V 3.6
